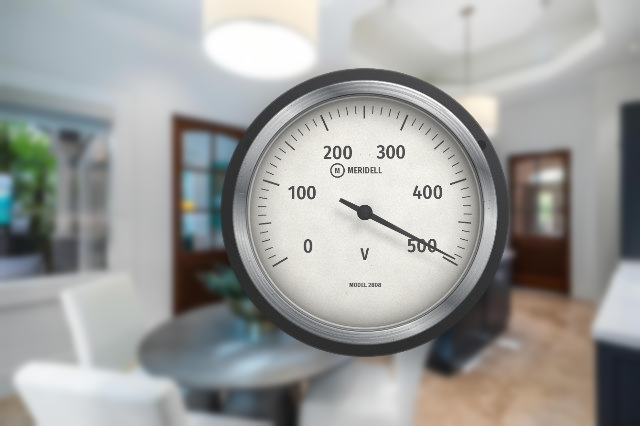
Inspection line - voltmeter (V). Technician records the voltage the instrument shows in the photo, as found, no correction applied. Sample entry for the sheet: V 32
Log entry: V 495
